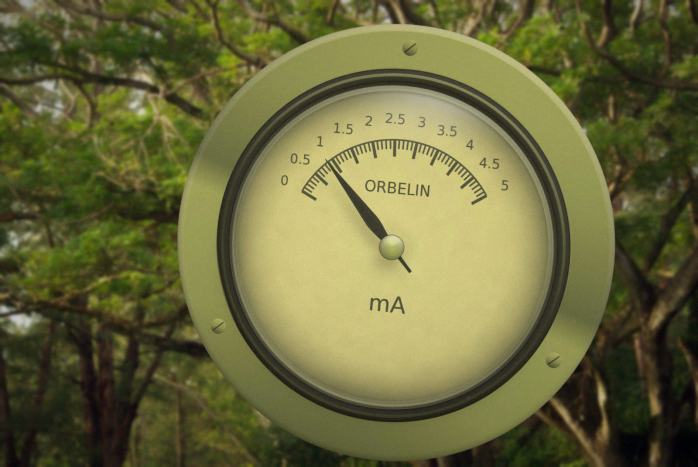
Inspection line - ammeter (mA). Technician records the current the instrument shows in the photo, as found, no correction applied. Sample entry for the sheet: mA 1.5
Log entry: mA 0.9
